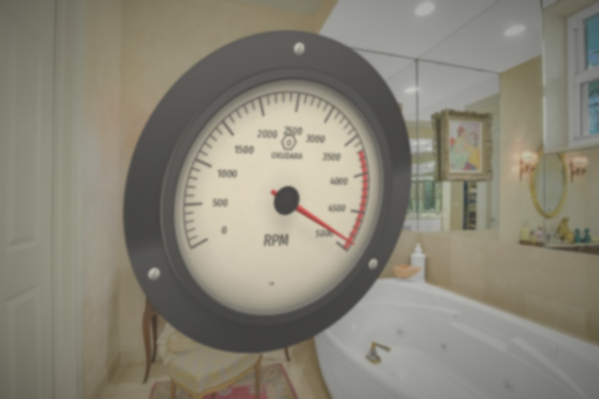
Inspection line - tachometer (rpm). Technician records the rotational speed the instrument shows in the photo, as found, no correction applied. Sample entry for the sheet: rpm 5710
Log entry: rpm 4900
